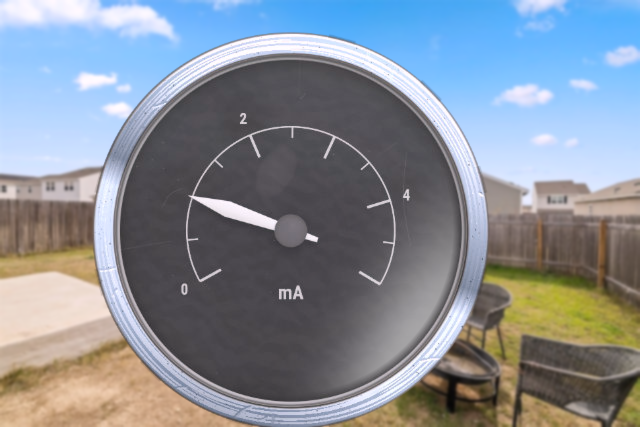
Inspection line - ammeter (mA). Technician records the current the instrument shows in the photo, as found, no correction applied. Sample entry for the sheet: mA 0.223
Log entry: mA 1
